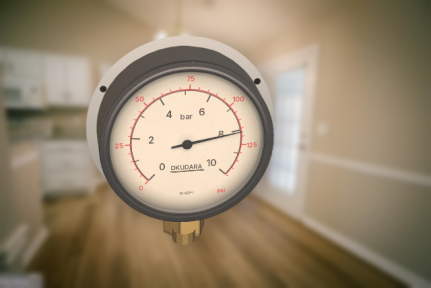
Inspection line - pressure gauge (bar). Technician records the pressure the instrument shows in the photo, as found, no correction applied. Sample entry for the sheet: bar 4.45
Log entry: bar 8
